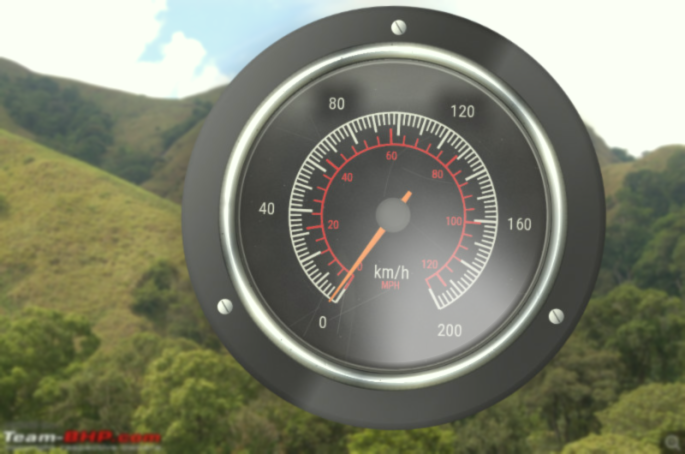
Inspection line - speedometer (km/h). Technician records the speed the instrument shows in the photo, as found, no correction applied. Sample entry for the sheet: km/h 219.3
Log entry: km/h 2
